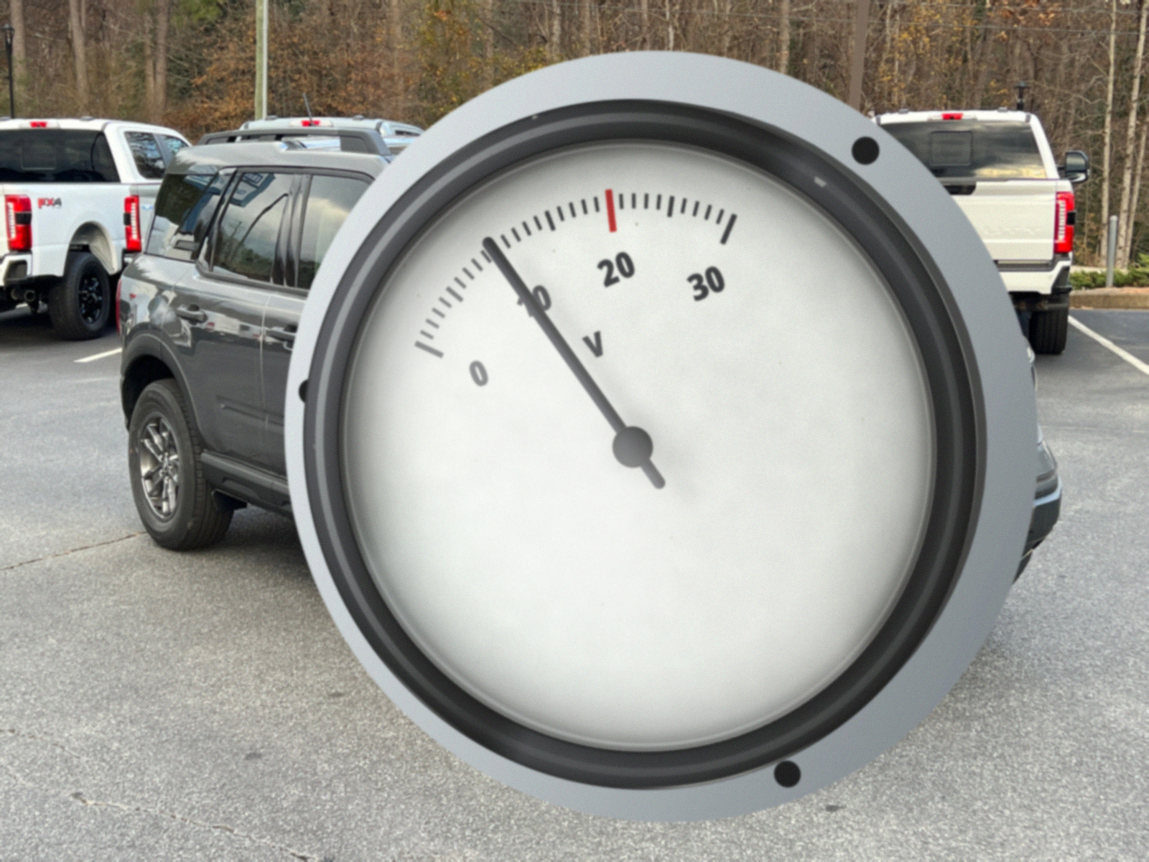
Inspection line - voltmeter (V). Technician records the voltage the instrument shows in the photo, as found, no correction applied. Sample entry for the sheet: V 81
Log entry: V 10
